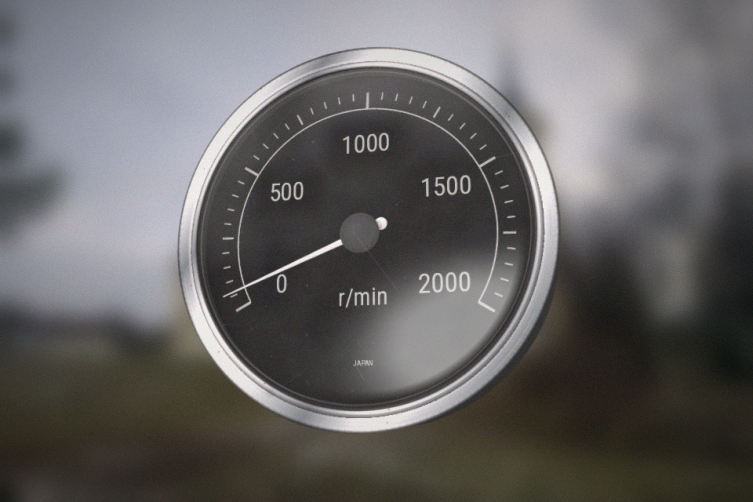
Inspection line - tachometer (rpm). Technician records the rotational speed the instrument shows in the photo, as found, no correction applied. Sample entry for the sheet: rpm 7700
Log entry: rpm 50
